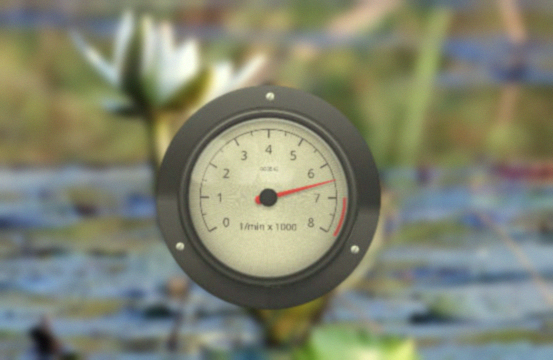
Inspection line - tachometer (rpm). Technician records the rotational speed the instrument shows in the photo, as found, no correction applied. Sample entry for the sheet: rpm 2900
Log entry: rpm 6500
